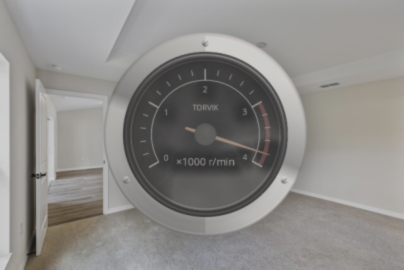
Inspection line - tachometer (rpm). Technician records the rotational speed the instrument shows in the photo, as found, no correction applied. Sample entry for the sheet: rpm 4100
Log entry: rpm 3800
